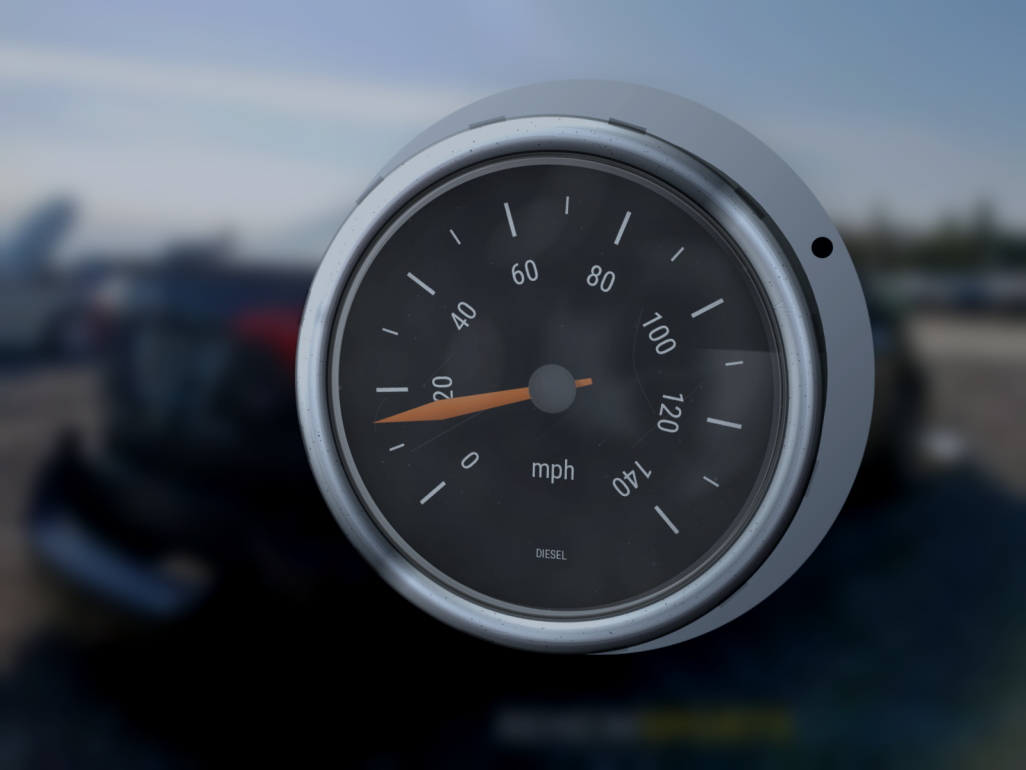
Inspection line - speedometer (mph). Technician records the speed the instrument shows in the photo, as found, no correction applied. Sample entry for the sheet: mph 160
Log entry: mph 15
